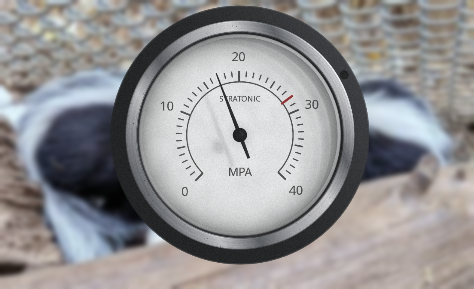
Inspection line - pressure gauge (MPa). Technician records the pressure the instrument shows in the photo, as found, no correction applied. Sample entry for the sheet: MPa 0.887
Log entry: MPa 17
